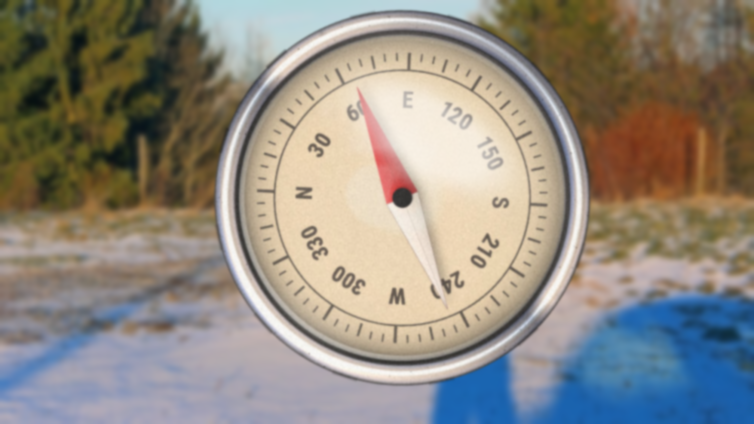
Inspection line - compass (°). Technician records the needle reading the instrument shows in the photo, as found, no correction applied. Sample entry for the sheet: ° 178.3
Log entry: ° 65
